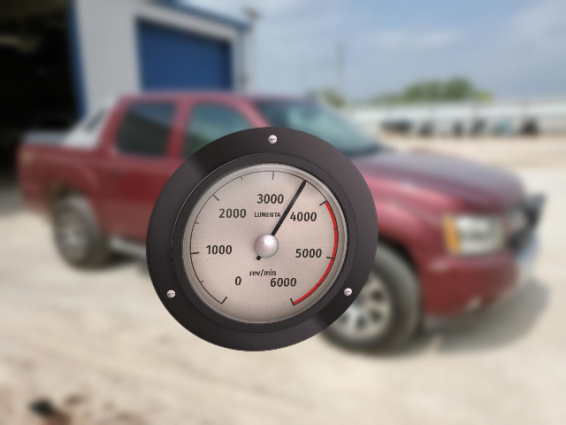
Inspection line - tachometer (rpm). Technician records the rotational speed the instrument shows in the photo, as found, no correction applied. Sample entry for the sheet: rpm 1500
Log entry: rpm 3500
